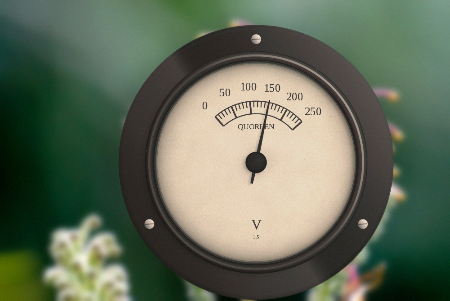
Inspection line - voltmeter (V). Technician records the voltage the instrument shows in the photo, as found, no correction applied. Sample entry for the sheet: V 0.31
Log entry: V 150
